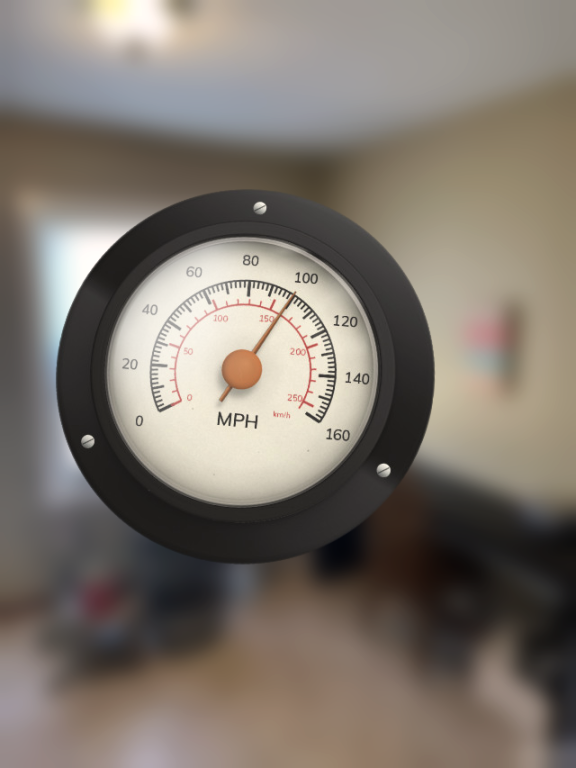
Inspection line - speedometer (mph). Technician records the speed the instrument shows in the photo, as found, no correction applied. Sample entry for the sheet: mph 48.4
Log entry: mph 100
